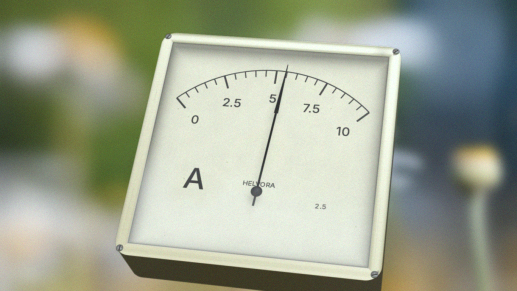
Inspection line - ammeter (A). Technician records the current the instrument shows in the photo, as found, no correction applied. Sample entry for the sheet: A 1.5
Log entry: A 5.5
